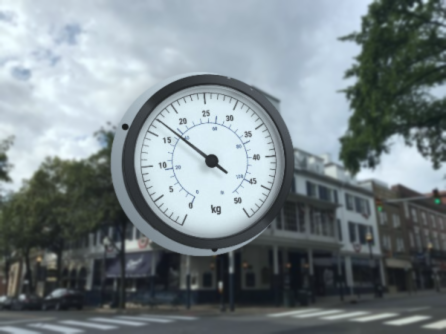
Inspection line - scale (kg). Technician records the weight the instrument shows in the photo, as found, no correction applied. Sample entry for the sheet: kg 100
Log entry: kg 17
